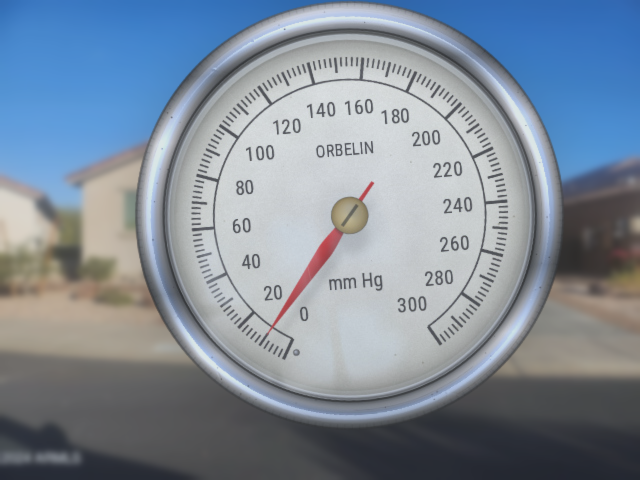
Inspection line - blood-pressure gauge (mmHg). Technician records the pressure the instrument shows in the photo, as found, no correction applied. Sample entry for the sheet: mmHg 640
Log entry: mmHg 10
